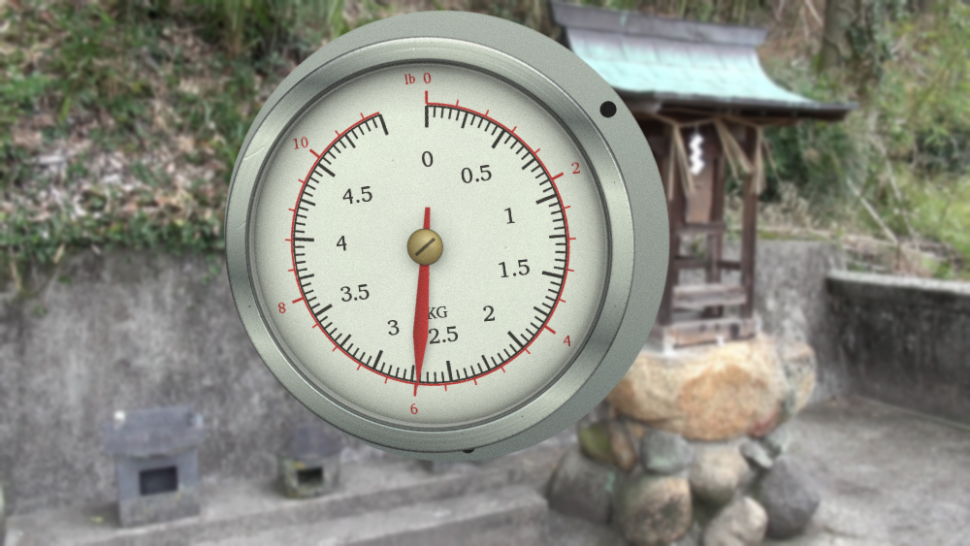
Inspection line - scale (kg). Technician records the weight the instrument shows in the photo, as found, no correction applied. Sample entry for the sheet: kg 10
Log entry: kg 2.7
